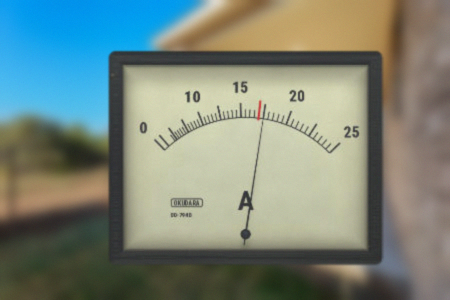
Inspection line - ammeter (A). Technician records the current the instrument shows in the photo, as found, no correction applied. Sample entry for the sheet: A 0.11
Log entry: A 17.5
